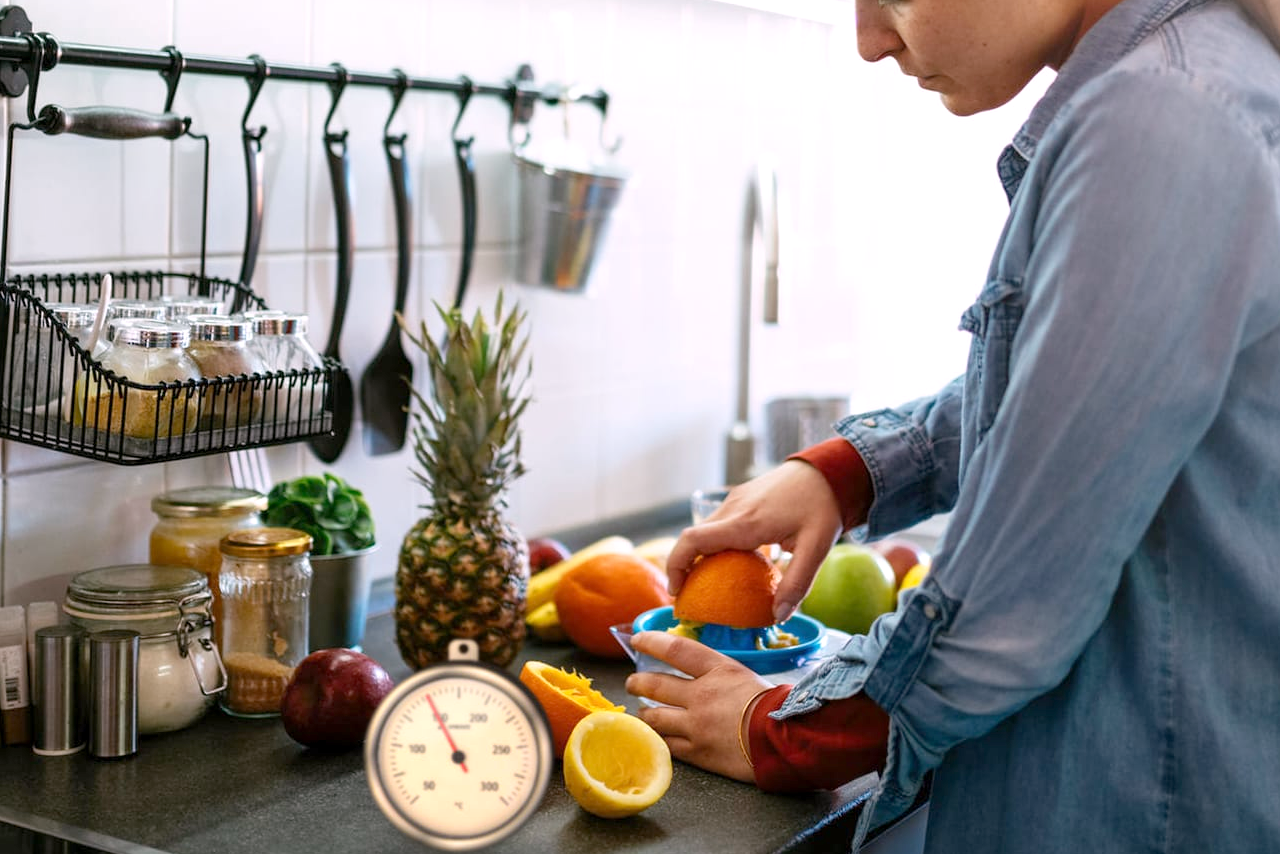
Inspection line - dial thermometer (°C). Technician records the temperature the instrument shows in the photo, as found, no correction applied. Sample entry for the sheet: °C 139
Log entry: °C 150
